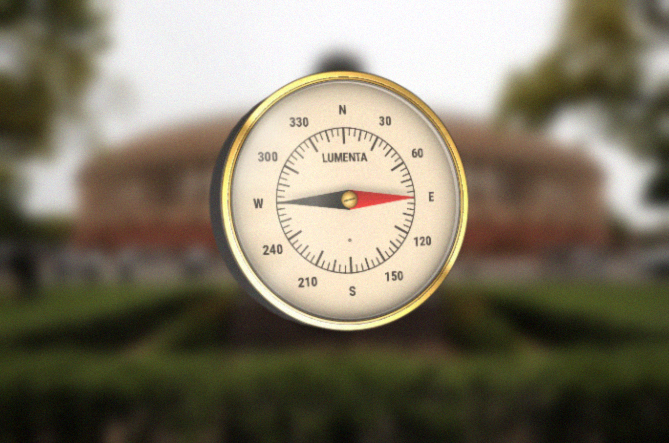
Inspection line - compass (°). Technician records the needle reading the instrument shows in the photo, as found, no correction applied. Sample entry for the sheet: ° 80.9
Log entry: ° 90
